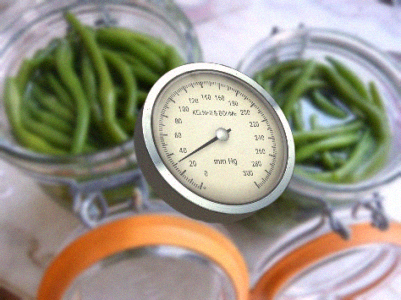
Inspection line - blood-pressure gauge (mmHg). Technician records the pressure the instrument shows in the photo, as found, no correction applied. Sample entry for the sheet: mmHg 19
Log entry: mmHg 30
